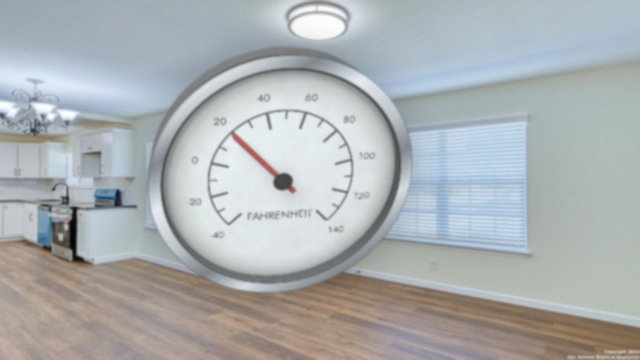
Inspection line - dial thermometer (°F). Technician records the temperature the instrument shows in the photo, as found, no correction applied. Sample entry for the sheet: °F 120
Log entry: °F 20
